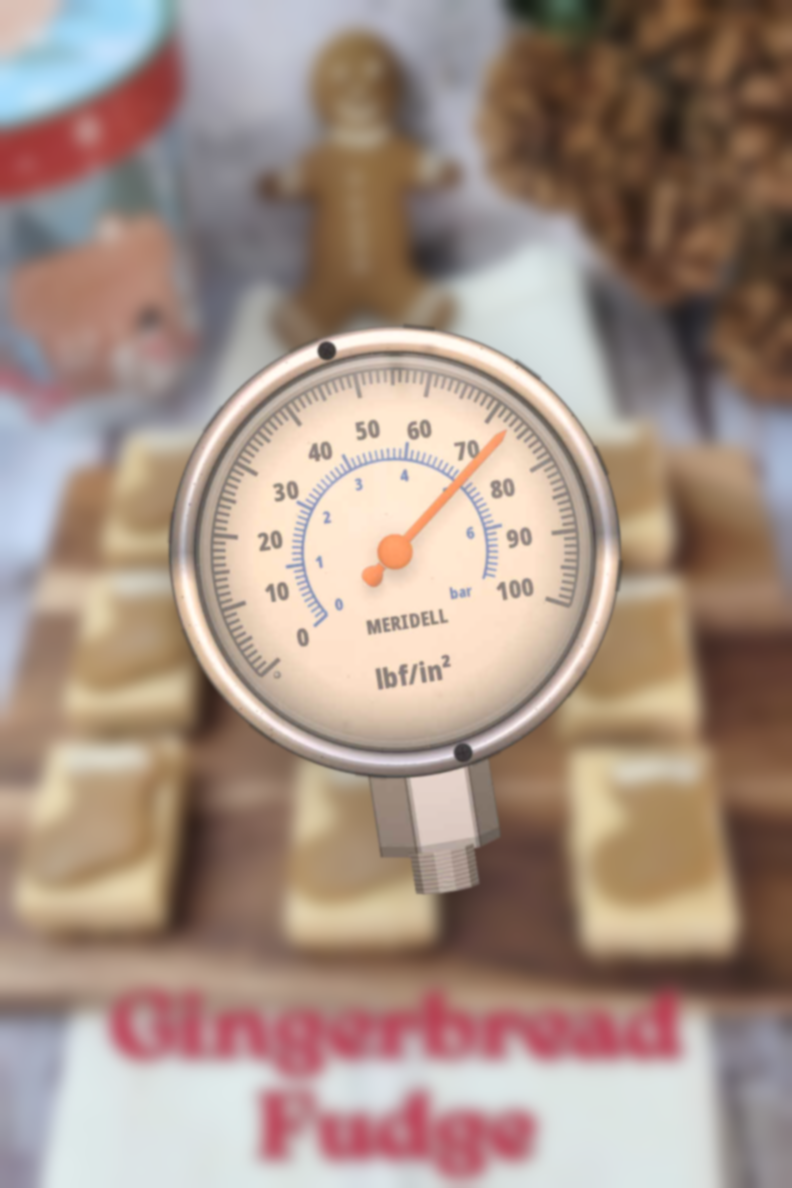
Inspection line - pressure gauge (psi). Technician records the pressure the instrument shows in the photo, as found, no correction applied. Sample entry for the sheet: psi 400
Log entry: psi 73
